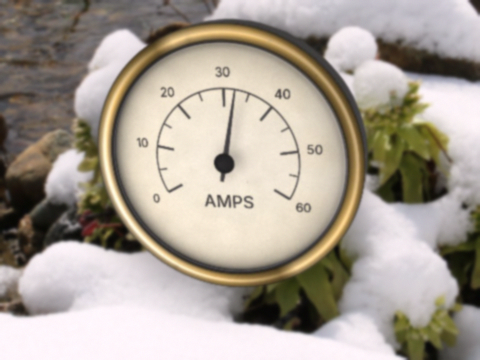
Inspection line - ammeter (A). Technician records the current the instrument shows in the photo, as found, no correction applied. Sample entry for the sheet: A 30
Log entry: A 32.5
